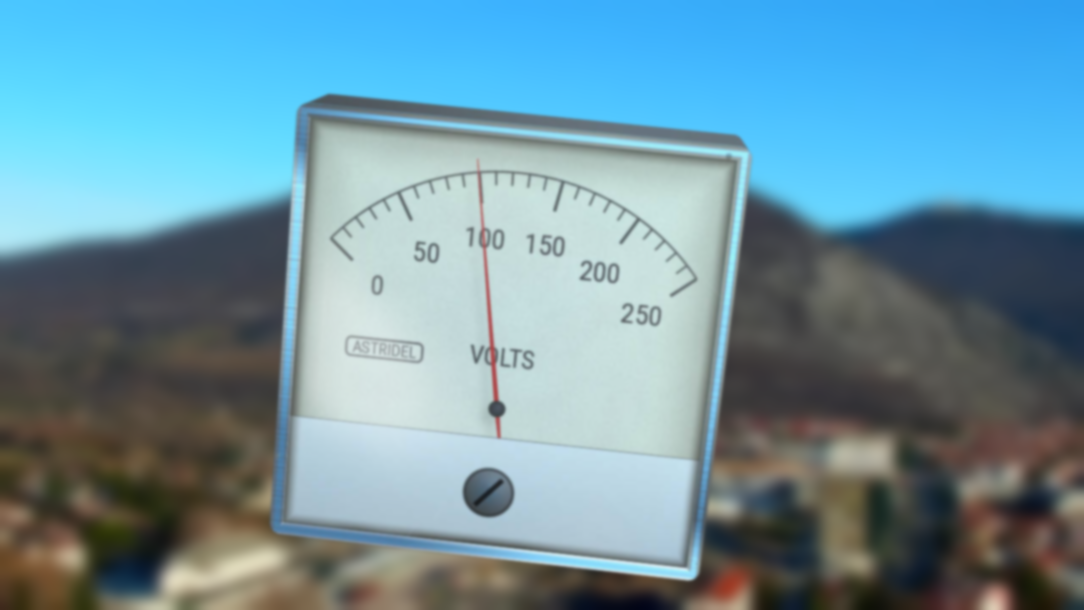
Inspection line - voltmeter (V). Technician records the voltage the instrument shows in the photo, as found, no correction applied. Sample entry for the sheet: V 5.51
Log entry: V 100
